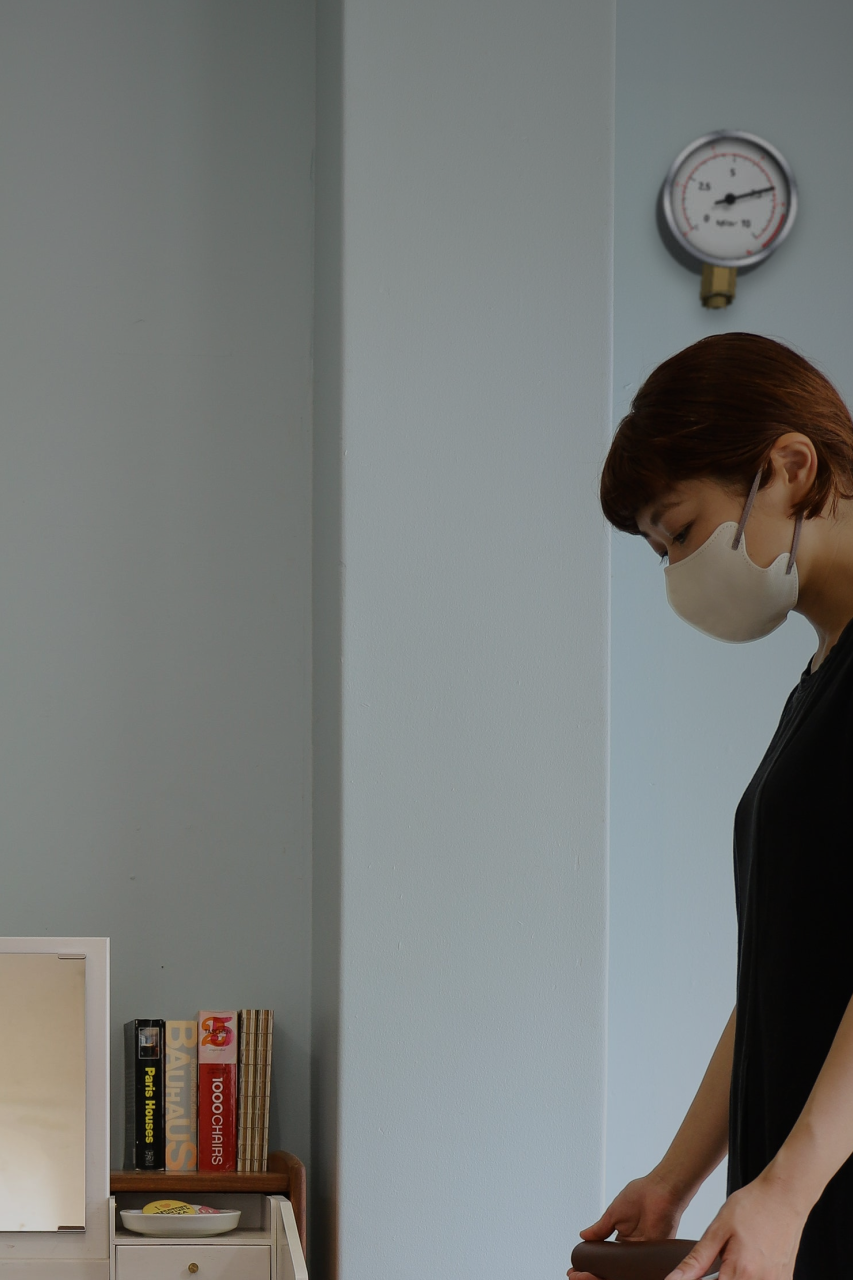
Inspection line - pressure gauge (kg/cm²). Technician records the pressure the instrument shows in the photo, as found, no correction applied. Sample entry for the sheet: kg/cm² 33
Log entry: kg/cm² 7.5
